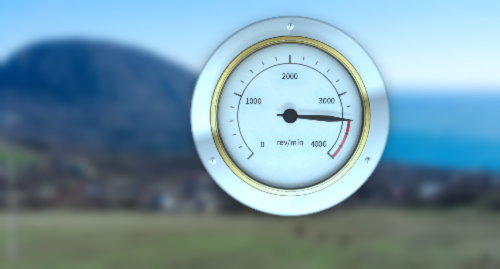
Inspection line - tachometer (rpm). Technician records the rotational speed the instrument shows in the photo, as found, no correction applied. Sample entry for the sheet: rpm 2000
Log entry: rpm 3400
